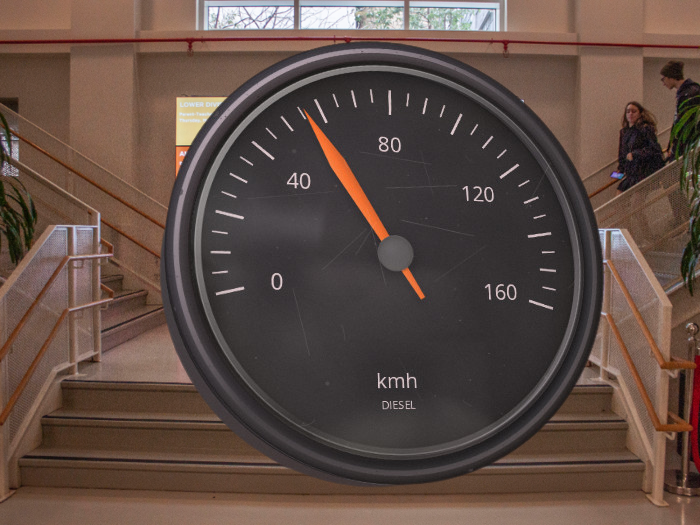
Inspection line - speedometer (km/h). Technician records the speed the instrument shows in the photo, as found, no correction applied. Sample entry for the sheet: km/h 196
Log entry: km/h 55
